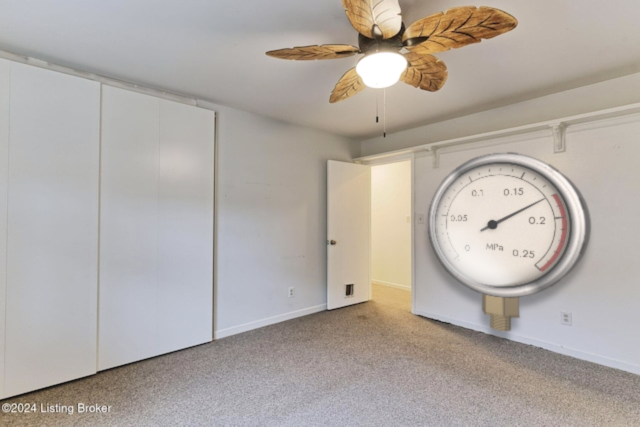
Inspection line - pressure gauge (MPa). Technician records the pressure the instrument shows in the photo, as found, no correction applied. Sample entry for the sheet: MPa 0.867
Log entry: MPa 0.18
